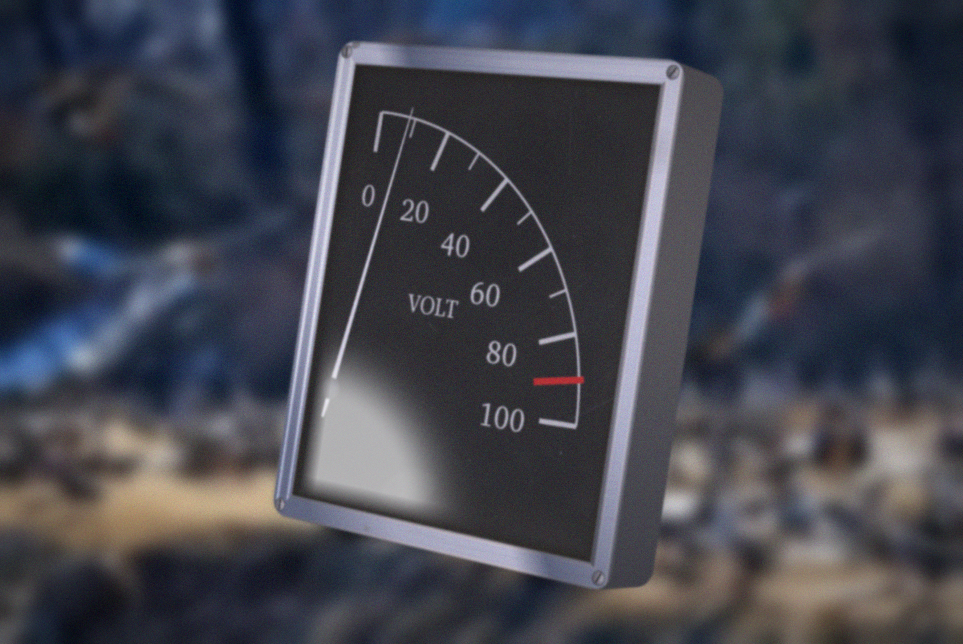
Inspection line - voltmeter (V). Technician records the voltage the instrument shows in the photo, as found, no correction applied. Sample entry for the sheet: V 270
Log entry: V 10
